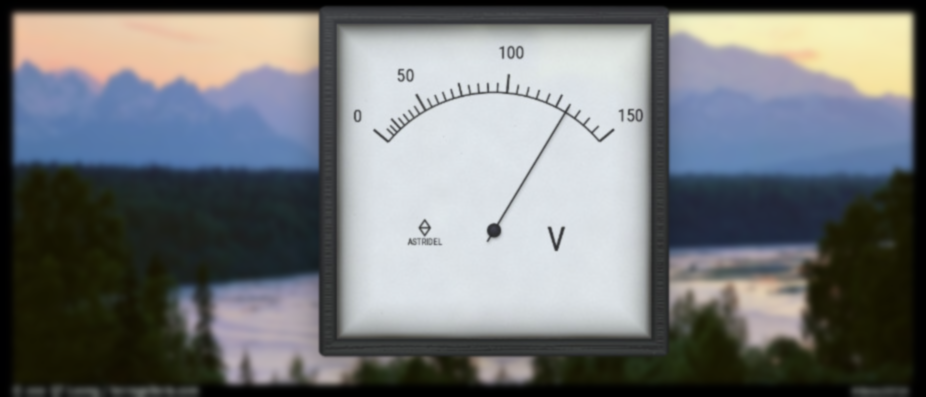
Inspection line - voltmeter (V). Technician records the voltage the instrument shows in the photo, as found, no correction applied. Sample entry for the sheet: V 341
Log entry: V 130
